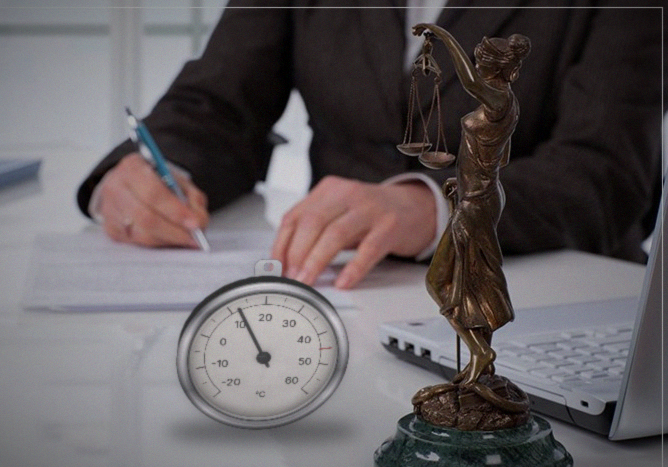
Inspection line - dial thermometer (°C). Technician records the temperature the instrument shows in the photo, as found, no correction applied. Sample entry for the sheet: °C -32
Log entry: °C 12.5
